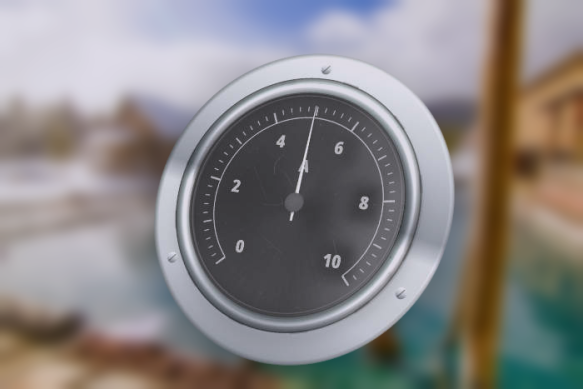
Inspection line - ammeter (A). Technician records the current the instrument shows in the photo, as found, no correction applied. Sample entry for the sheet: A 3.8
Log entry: A 5
